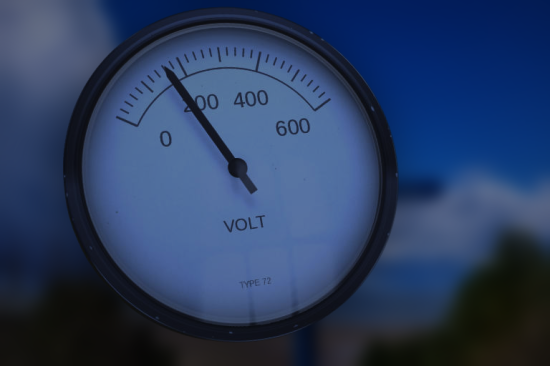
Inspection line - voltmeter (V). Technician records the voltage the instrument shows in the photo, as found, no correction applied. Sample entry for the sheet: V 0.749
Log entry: V 160
